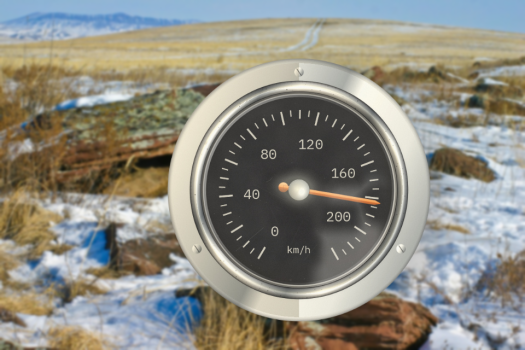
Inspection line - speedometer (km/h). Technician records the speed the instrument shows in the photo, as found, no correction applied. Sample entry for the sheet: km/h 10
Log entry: km/h 182.5
